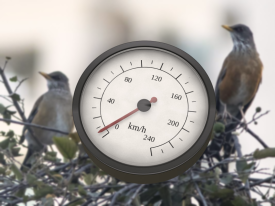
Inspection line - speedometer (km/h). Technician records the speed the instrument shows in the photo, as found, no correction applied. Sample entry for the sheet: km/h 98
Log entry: km/h 5
